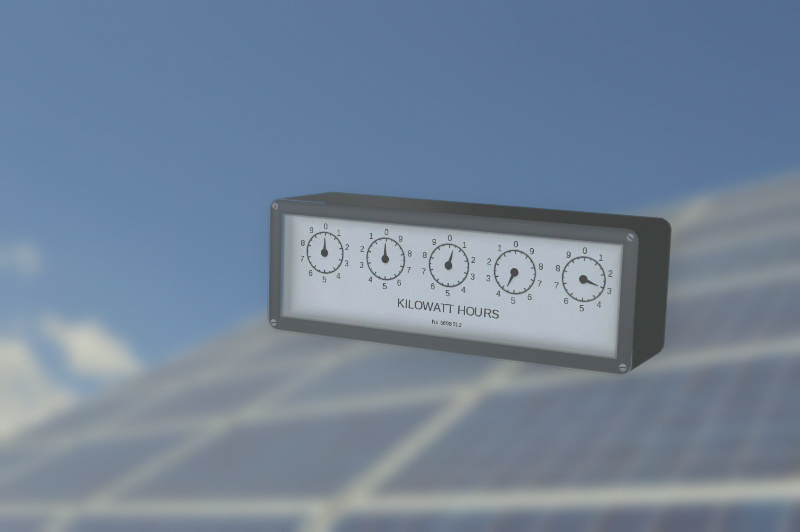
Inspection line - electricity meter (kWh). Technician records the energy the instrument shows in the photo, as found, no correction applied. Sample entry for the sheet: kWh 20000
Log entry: kWh 43
